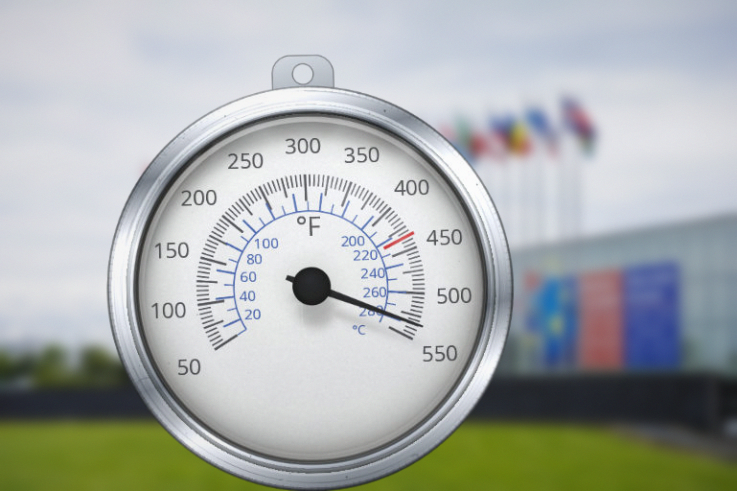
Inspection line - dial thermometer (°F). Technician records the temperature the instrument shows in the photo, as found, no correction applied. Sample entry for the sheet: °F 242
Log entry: °F 535
